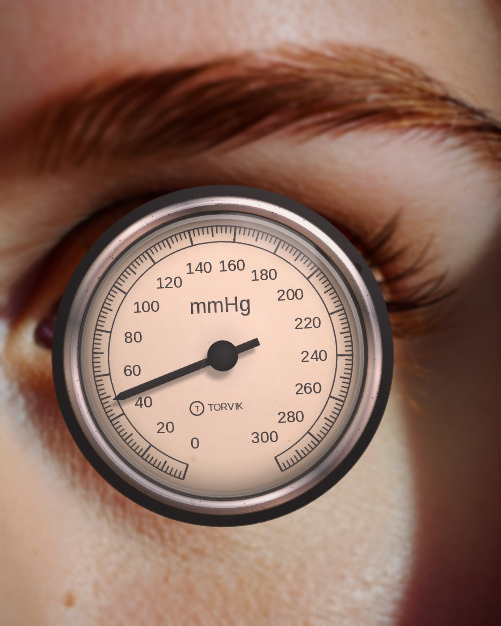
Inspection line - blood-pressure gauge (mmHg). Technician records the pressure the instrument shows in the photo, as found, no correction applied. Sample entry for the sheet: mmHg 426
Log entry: mmHg 48
